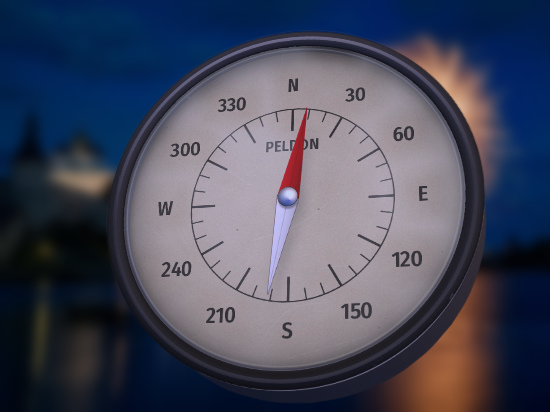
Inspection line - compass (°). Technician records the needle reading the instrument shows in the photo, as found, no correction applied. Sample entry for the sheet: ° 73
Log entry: ° 10
